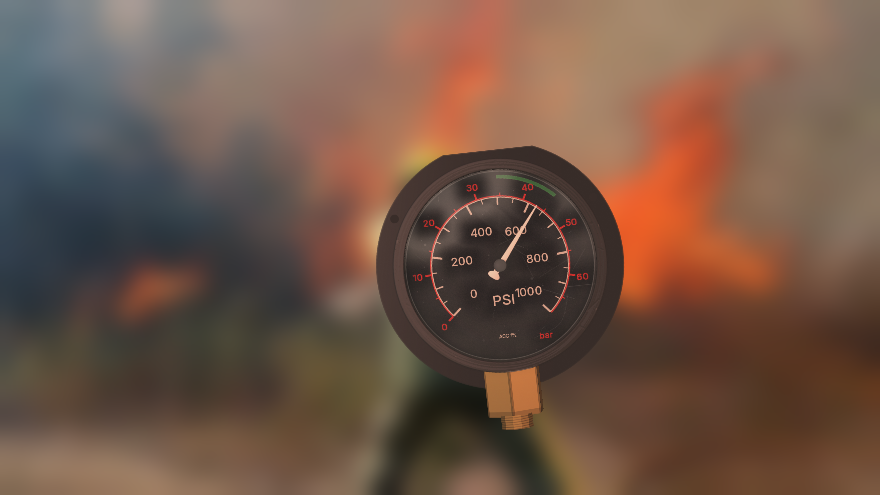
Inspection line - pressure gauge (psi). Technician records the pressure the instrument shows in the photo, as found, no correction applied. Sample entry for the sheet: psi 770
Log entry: psi 625
